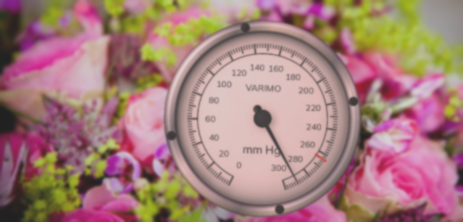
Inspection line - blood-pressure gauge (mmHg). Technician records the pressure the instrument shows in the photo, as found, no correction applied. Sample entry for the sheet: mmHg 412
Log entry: mmHg 290
